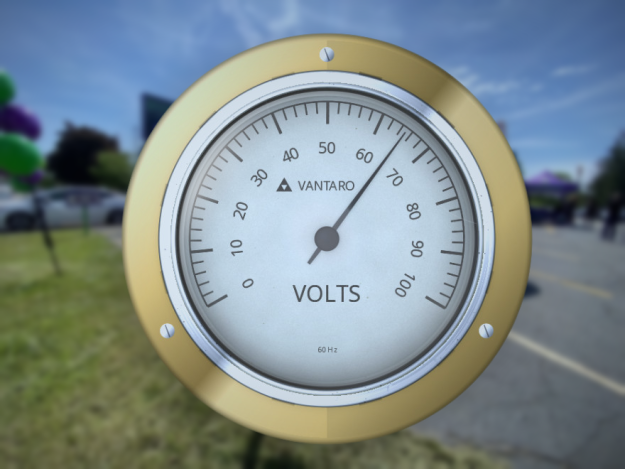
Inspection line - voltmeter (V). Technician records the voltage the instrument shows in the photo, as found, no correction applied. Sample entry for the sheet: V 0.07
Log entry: V 65
